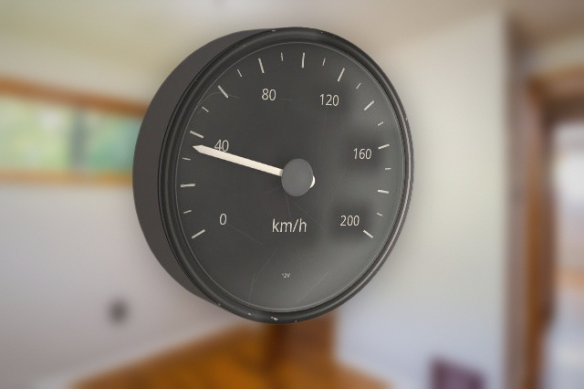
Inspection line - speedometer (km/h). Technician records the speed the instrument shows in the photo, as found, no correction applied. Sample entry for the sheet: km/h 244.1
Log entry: km/h 35
